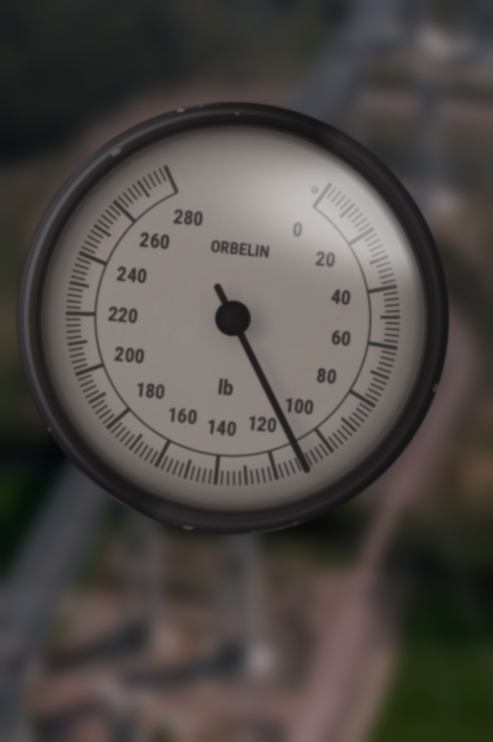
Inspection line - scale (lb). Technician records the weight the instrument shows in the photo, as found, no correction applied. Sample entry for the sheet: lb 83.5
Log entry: lb 110
